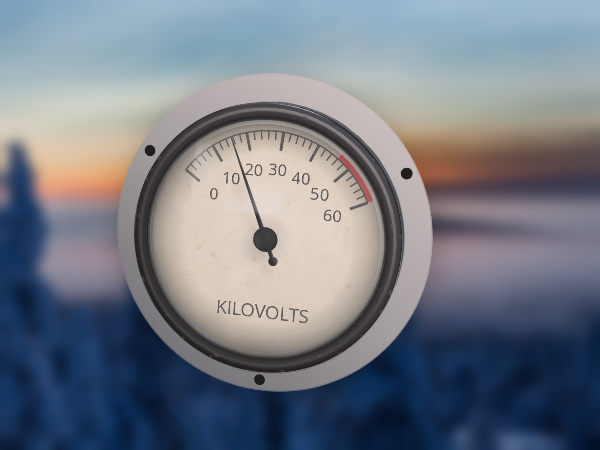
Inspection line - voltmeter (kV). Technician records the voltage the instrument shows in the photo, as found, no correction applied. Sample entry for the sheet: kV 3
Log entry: kV 16
